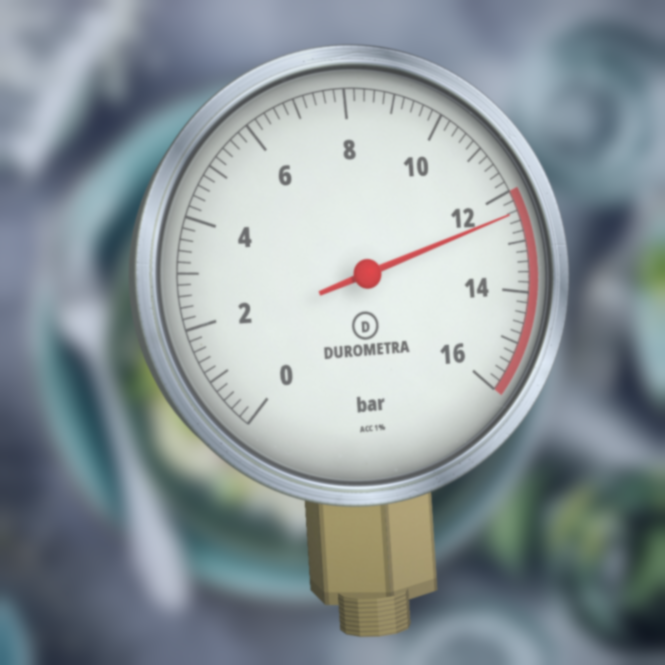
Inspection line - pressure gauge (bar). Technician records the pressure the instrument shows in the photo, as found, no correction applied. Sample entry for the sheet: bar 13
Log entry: bar 12.4
